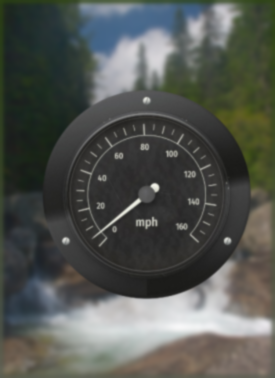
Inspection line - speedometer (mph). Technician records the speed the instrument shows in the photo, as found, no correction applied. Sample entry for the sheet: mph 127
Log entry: mph 5
